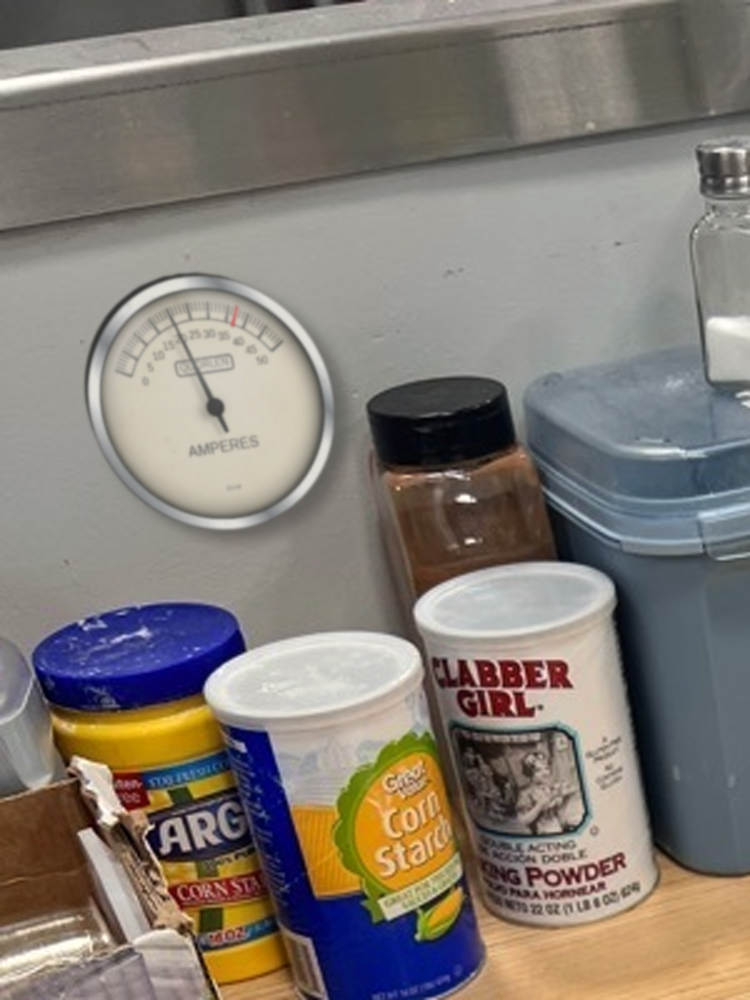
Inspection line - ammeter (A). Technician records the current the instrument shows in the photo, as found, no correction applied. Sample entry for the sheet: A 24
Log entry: A 20
